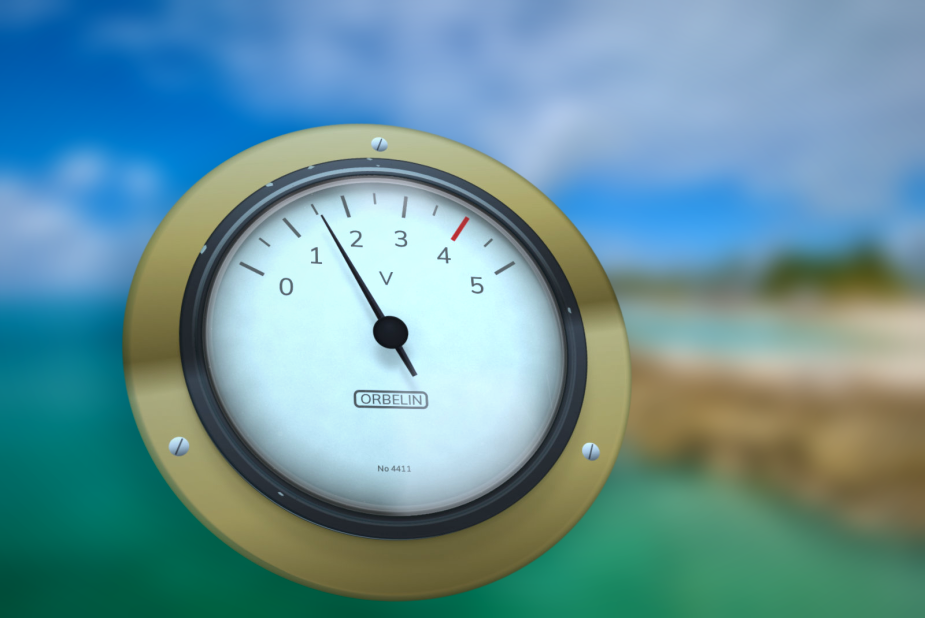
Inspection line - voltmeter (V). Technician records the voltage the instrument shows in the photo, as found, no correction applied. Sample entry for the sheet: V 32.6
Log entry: V 1.5
